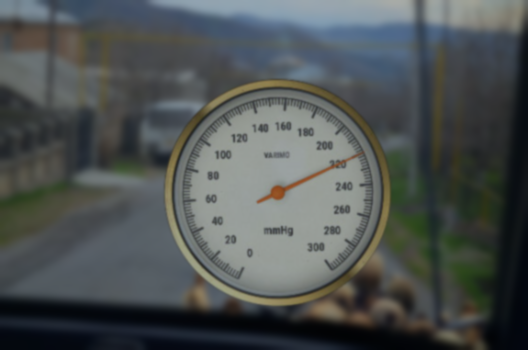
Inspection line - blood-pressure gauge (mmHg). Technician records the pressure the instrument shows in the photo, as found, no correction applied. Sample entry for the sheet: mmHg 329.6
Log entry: mmHg 220
